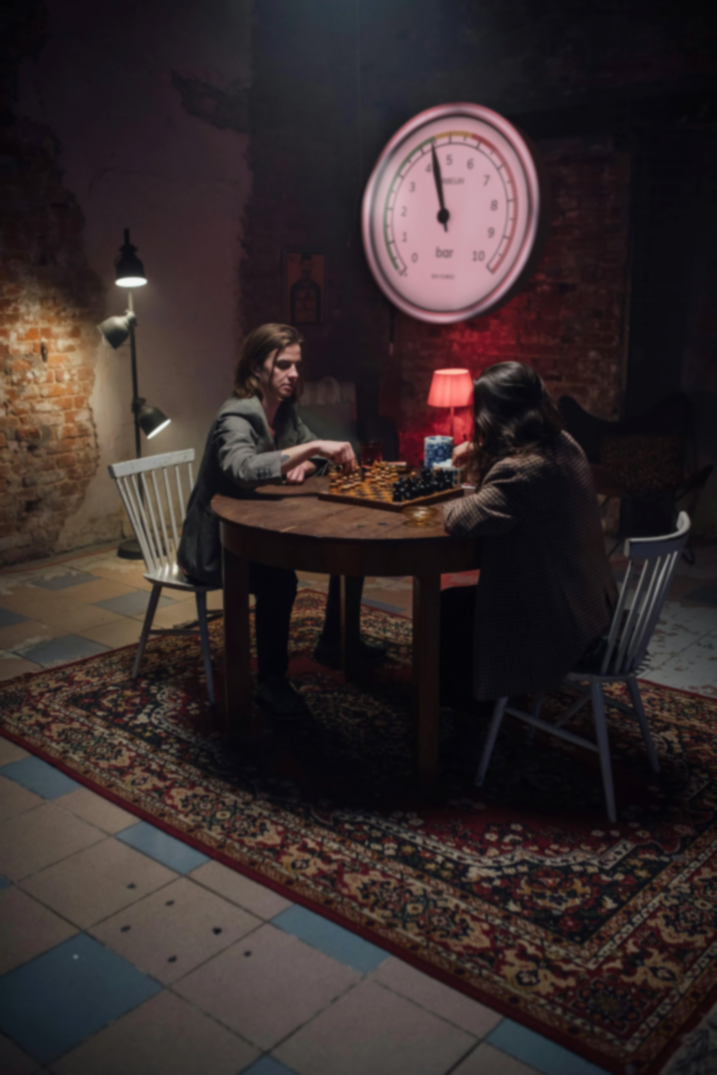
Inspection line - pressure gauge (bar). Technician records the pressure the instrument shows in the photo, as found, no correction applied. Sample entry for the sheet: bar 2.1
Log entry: bar 4.5
